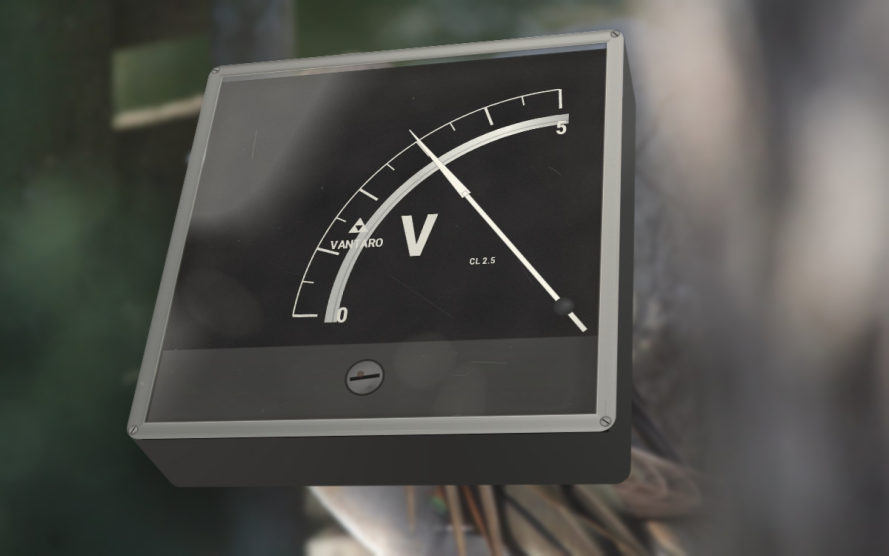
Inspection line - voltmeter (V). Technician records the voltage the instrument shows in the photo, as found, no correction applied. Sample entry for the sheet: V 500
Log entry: V 3
